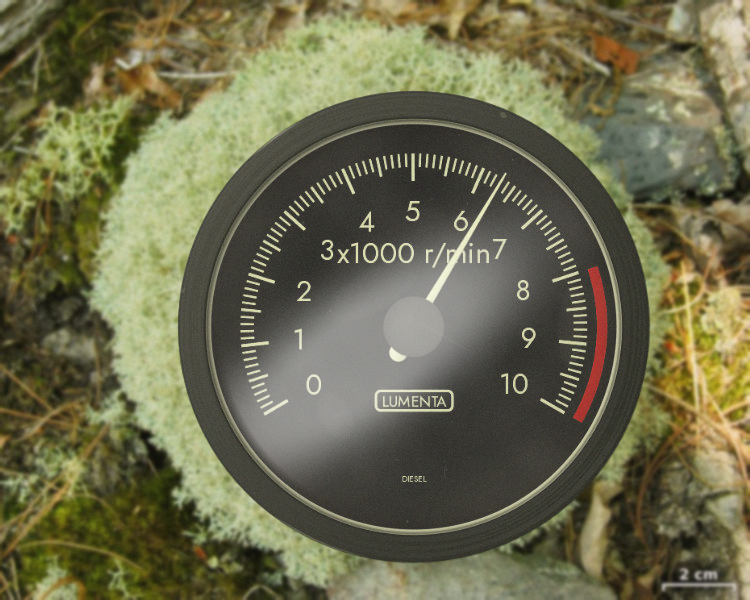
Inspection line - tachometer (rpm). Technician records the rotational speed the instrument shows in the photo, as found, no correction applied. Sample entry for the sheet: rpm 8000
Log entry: rpm 6300
